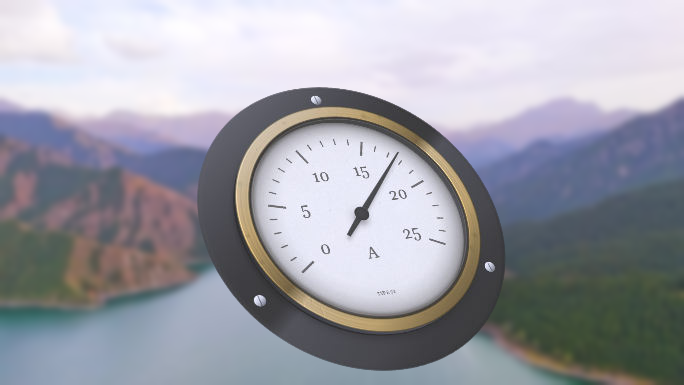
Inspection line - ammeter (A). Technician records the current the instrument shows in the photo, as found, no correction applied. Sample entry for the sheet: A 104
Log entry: A 17.5
